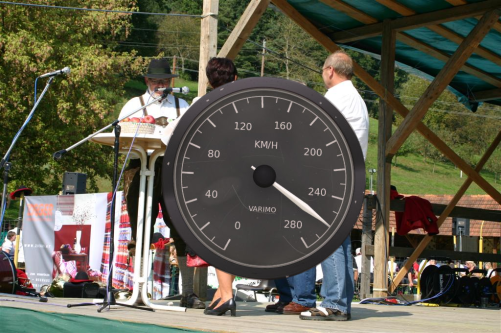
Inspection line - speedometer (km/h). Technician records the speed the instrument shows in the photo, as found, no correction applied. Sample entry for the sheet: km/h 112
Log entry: km/h 260
